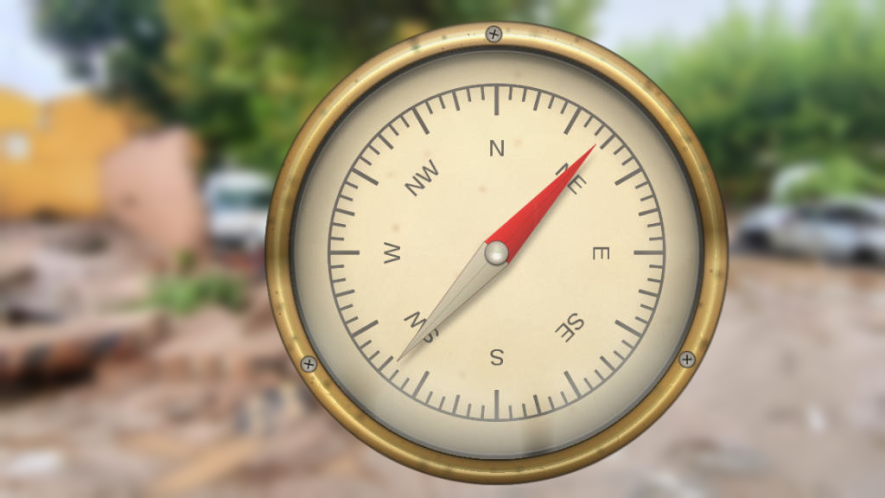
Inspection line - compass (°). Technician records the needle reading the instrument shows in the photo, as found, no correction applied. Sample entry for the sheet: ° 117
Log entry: ° 42.5
